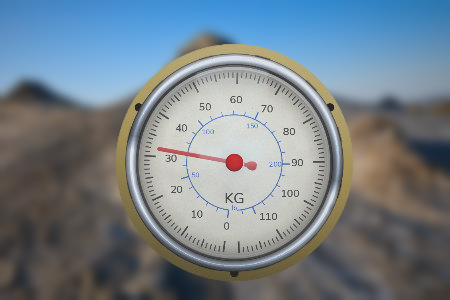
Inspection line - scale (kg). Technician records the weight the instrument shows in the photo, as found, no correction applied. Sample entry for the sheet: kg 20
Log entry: kg 32
